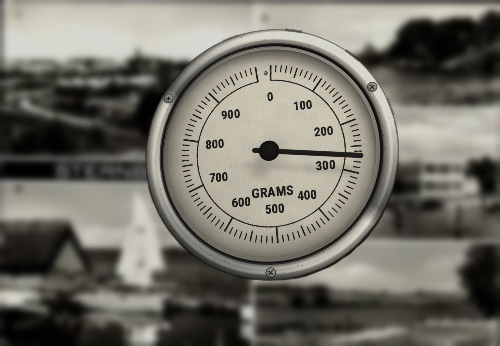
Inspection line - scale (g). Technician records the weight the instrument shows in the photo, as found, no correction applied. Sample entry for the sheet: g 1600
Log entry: g 270
